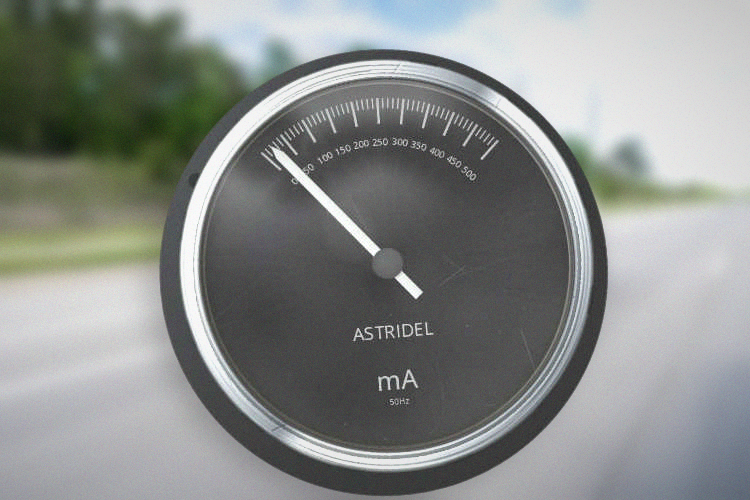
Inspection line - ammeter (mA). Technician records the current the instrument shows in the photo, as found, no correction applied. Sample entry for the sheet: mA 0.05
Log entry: mA 20
